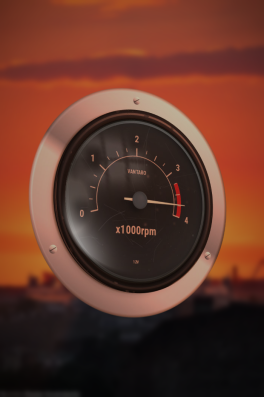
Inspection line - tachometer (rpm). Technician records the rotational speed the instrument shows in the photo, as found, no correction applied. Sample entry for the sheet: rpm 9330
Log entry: rpm 3750
